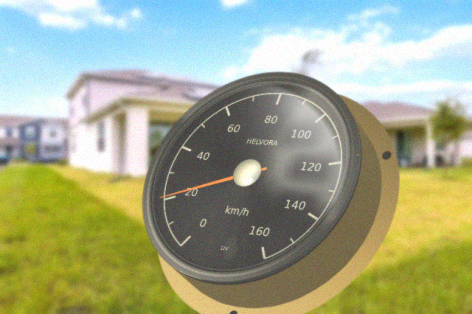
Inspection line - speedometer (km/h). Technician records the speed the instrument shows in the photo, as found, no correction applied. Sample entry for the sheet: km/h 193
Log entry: km/h 20
